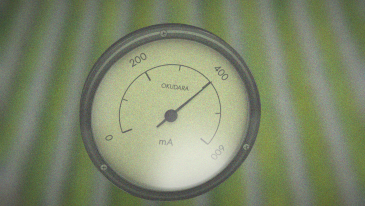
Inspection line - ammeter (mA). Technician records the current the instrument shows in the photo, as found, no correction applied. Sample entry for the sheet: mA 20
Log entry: mA 400
